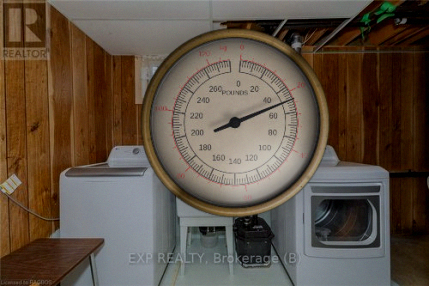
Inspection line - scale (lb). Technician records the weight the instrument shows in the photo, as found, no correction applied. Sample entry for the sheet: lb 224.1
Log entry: lb 50
